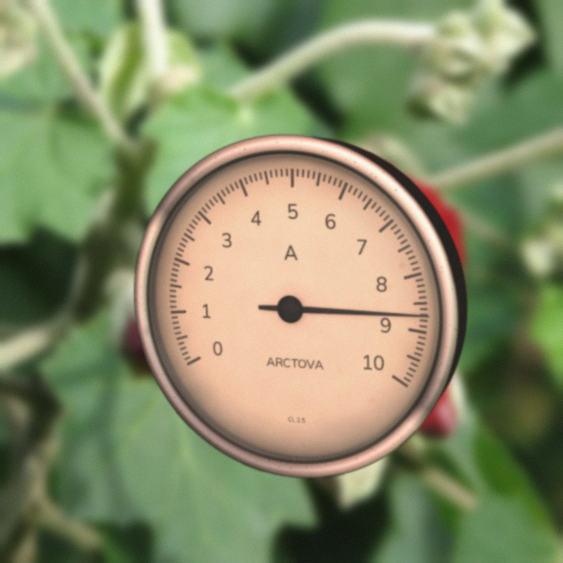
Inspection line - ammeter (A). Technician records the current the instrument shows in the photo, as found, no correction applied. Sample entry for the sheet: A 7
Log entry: A 8.7
